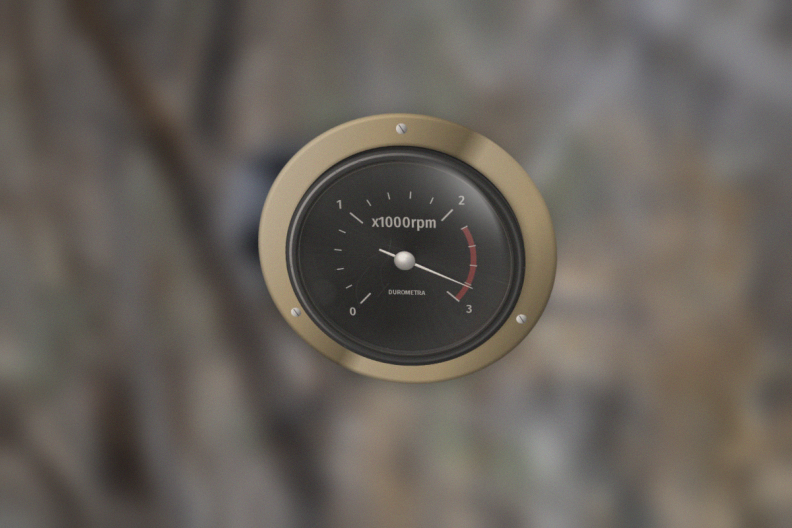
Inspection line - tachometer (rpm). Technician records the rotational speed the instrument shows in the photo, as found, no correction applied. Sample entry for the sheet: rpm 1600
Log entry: rpm 2800
